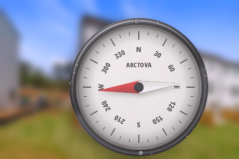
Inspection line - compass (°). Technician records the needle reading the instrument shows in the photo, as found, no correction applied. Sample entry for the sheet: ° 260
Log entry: ° 265
